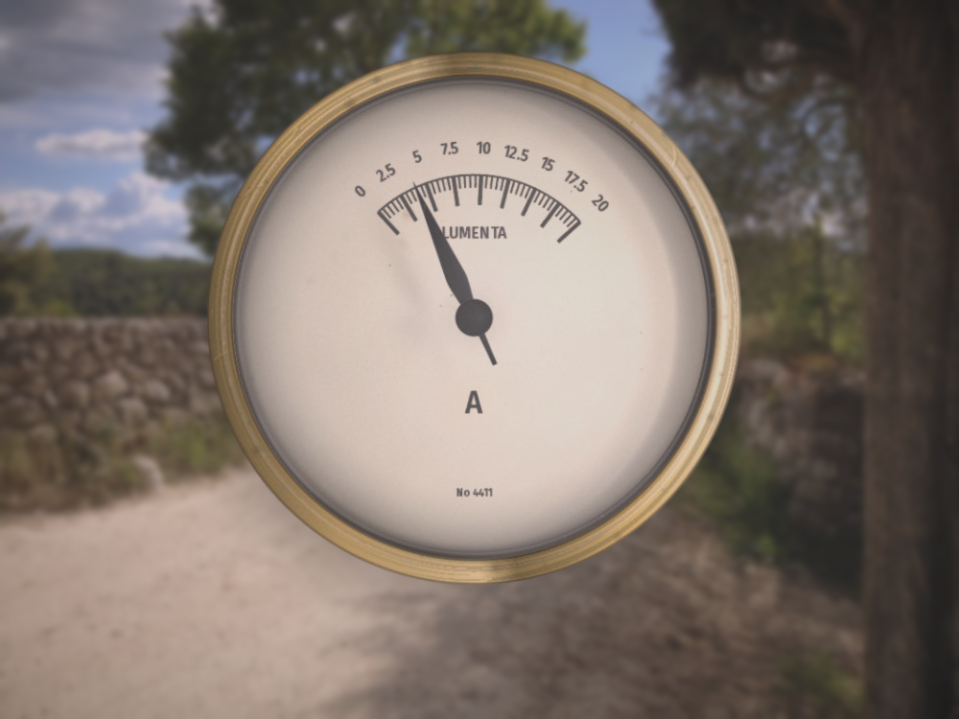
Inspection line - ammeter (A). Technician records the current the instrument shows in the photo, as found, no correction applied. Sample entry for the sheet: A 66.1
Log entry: A 4
